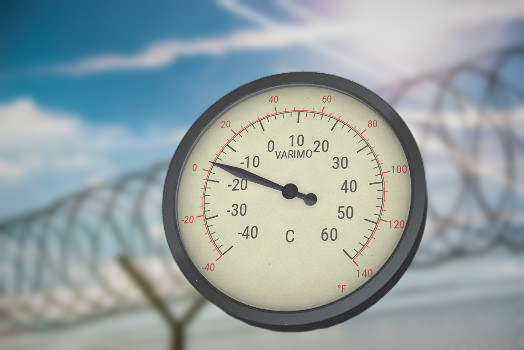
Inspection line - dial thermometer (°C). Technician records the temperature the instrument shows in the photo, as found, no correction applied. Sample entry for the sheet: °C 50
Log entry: °C -16
